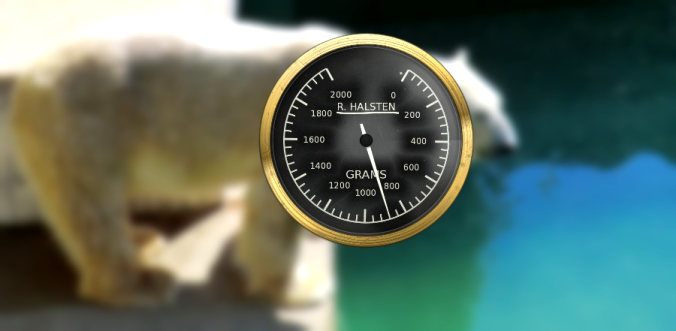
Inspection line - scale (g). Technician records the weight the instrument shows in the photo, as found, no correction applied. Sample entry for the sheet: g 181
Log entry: g 880
